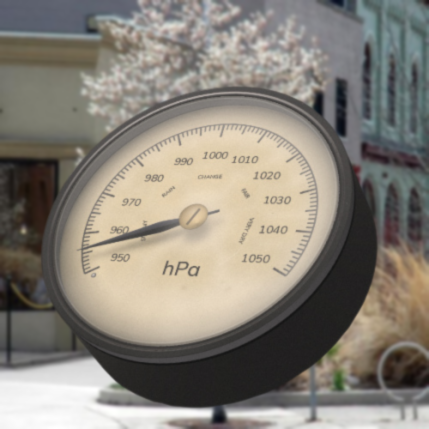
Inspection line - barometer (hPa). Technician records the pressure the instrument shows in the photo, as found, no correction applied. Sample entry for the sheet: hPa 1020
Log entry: hPa 955
